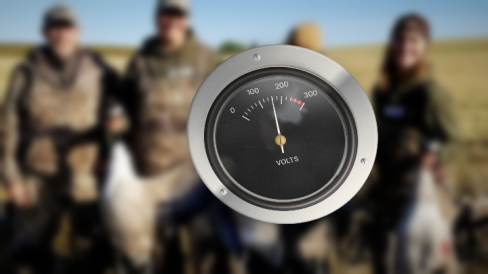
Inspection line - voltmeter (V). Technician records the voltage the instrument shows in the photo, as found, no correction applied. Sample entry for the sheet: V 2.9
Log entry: V 160
